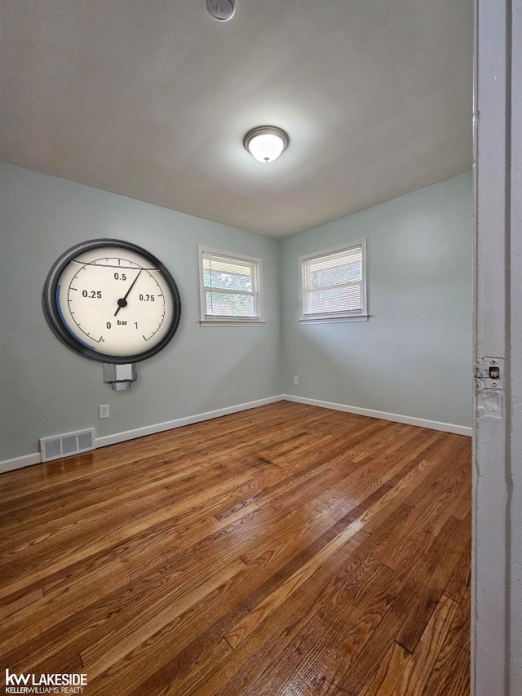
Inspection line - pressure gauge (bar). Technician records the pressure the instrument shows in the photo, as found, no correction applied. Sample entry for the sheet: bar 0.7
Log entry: bar 0.6
